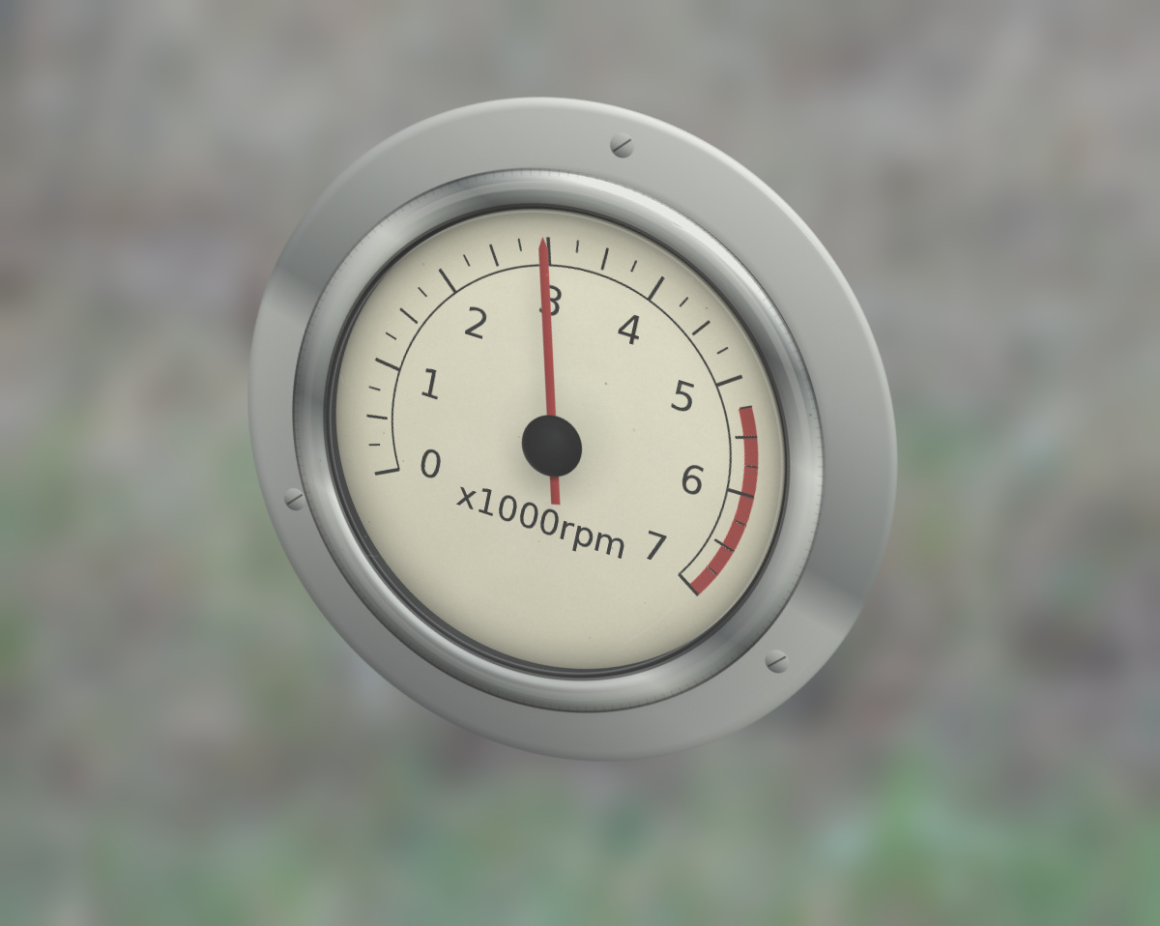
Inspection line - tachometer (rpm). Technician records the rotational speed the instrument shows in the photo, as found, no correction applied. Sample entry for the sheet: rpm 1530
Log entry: rpm 3000
